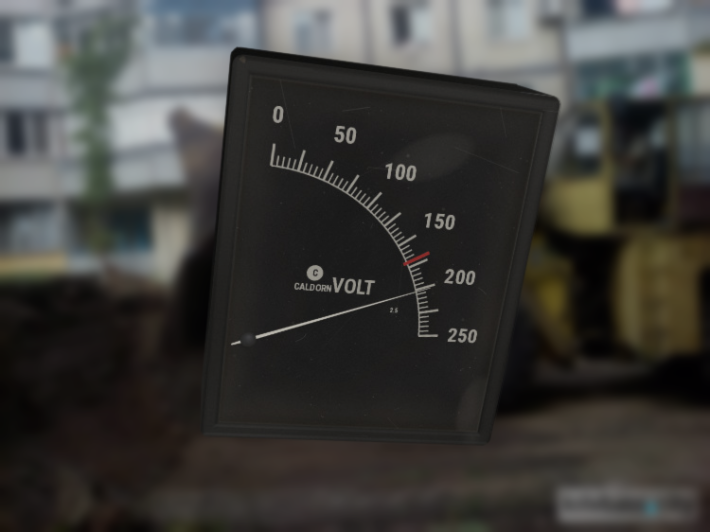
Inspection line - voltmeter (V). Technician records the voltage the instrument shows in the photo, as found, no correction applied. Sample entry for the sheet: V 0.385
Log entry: V 200
